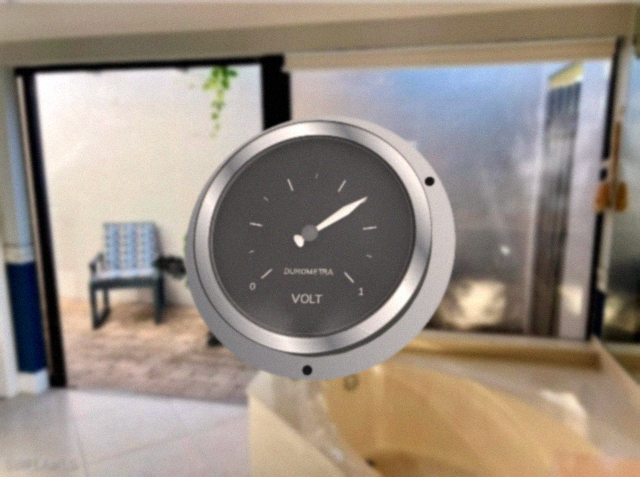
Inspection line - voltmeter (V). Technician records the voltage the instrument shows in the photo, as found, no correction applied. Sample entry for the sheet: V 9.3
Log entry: V 0.7
